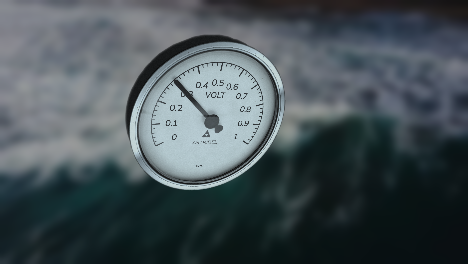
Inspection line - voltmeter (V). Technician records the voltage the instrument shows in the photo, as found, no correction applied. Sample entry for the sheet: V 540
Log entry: V 0.3
